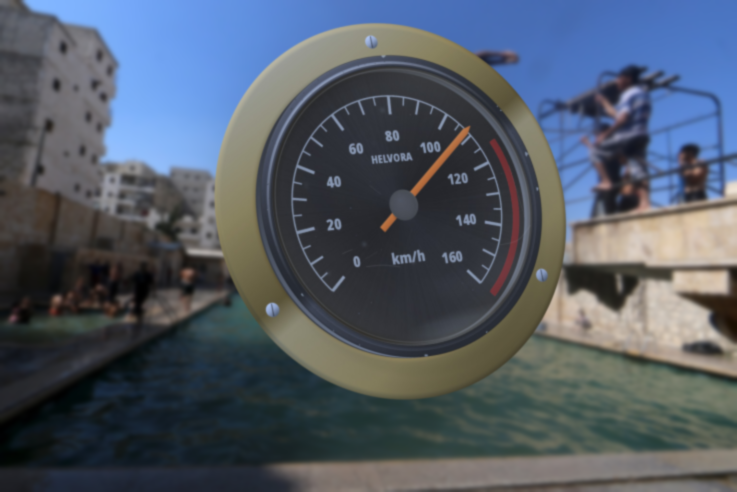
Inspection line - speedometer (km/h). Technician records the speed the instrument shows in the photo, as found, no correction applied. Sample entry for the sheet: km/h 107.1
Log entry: km/h 107.5
